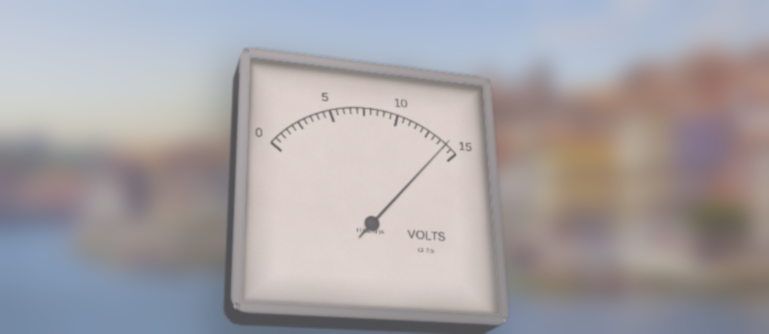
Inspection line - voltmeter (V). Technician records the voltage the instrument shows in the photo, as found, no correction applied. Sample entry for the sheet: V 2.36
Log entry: V 14
